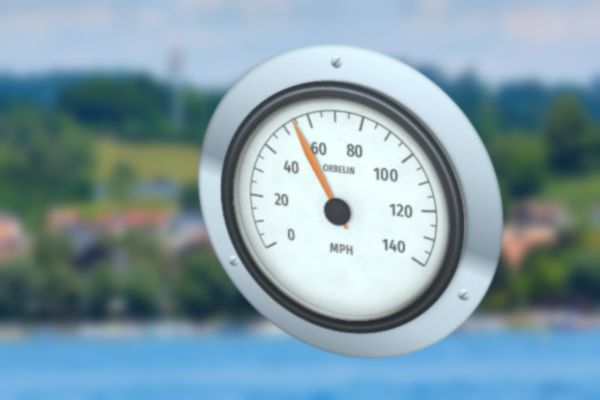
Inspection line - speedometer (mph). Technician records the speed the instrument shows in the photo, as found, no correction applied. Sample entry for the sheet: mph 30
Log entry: mph 55
